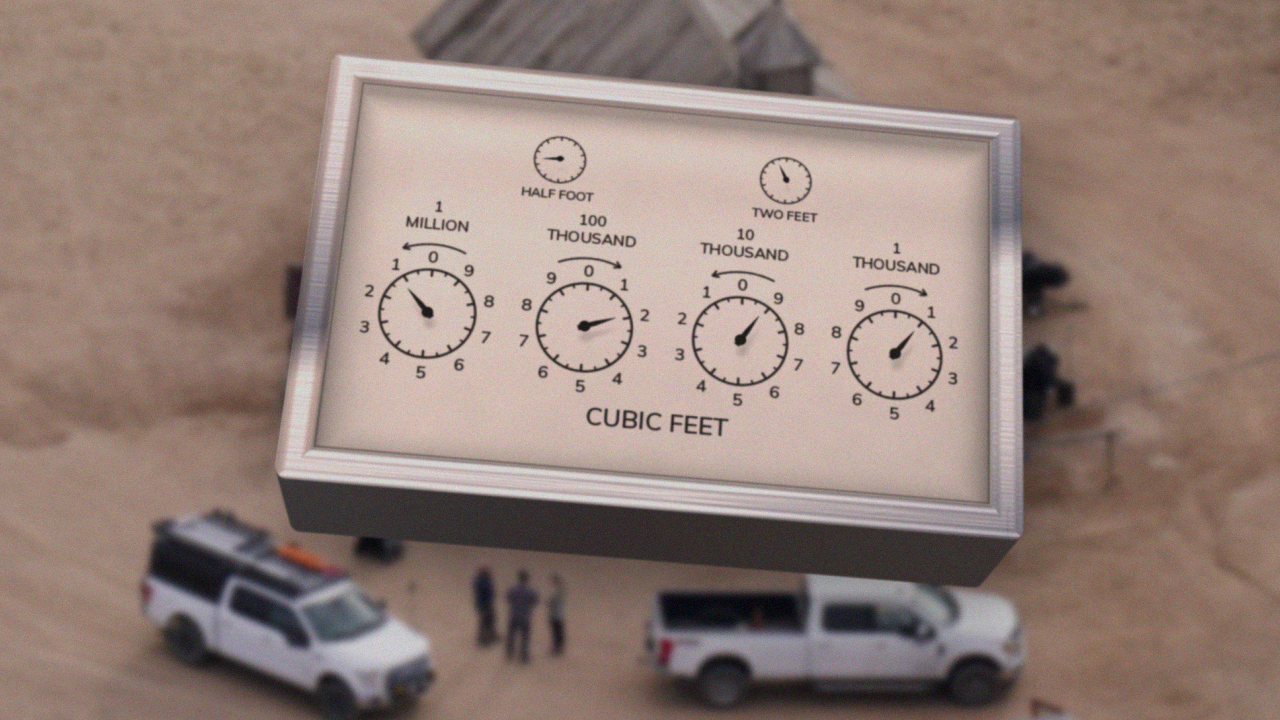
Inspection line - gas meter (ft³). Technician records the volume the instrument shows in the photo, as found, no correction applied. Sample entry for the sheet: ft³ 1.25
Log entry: ft³ 119100
